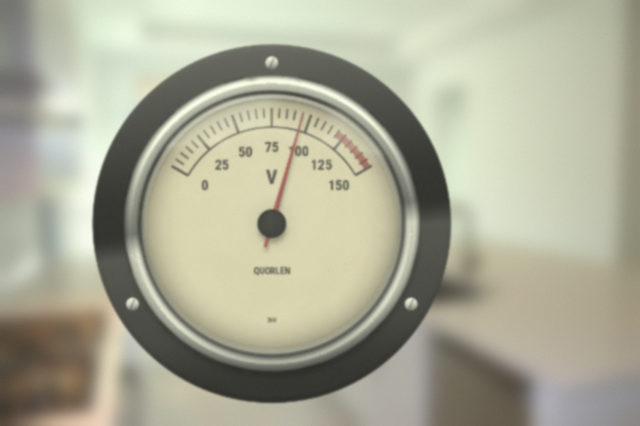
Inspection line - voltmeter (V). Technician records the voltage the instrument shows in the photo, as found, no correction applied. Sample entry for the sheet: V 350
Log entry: V 95
